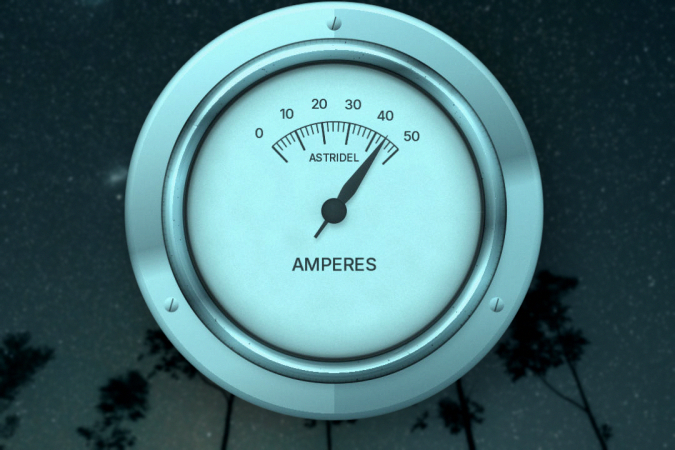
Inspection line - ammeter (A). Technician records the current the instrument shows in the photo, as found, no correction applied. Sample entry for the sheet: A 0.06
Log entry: A 44
